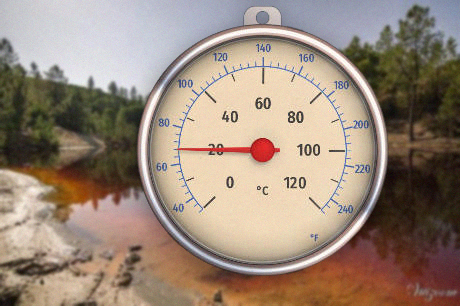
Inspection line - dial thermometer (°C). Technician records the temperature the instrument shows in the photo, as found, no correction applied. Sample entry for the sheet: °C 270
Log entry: °C 20
